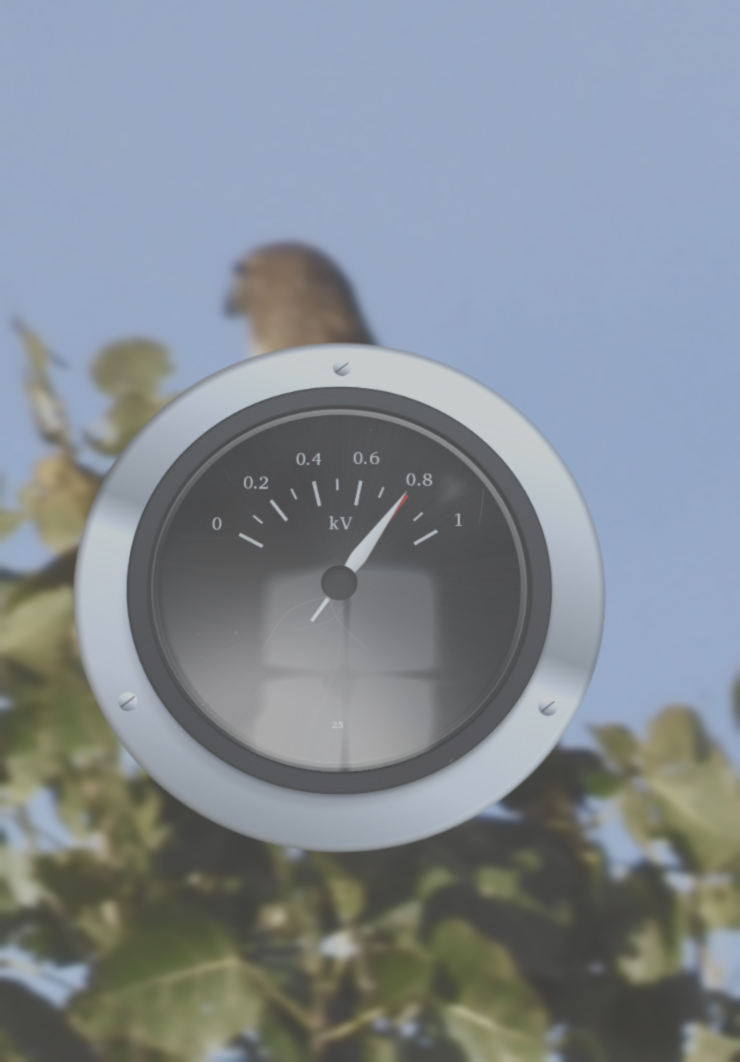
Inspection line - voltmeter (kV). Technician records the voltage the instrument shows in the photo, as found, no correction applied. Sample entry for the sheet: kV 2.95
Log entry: kV 0.8
